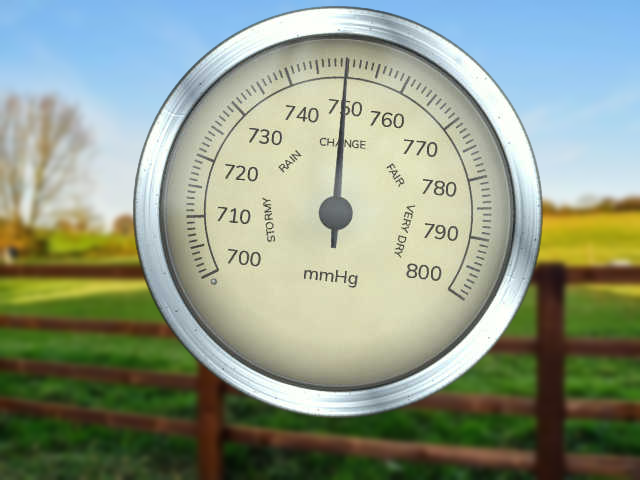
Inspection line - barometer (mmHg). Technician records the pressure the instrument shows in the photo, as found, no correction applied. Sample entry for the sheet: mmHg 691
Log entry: mmHg 750
